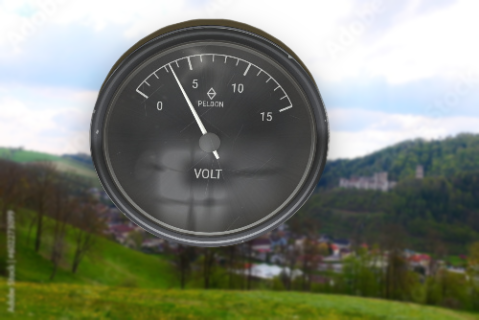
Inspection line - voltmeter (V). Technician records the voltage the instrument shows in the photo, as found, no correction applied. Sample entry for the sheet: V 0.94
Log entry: V 3.5
